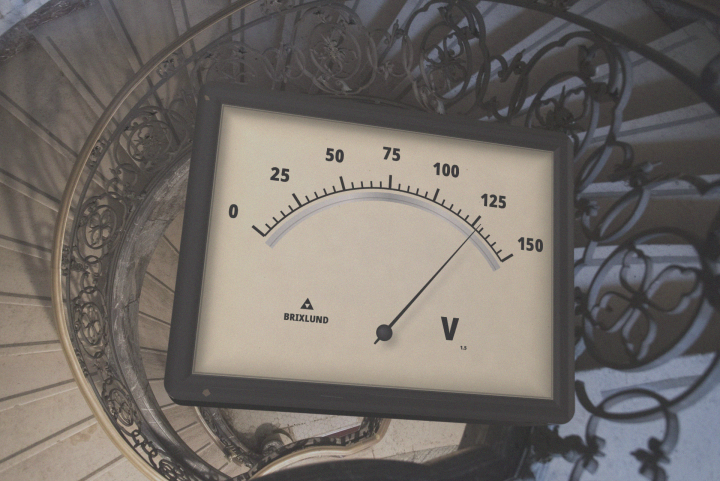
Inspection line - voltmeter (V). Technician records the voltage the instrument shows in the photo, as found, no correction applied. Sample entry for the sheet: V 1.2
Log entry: V 127.5
